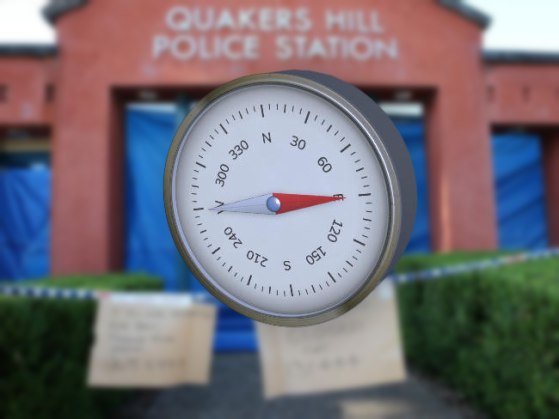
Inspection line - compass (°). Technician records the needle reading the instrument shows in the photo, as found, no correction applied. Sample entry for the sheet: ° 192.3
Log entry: ° 90
